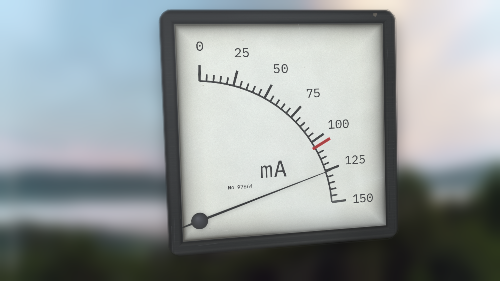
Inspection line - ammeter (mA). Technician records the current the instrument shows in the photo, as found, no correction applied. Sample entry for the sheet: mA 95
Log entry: mA 125
